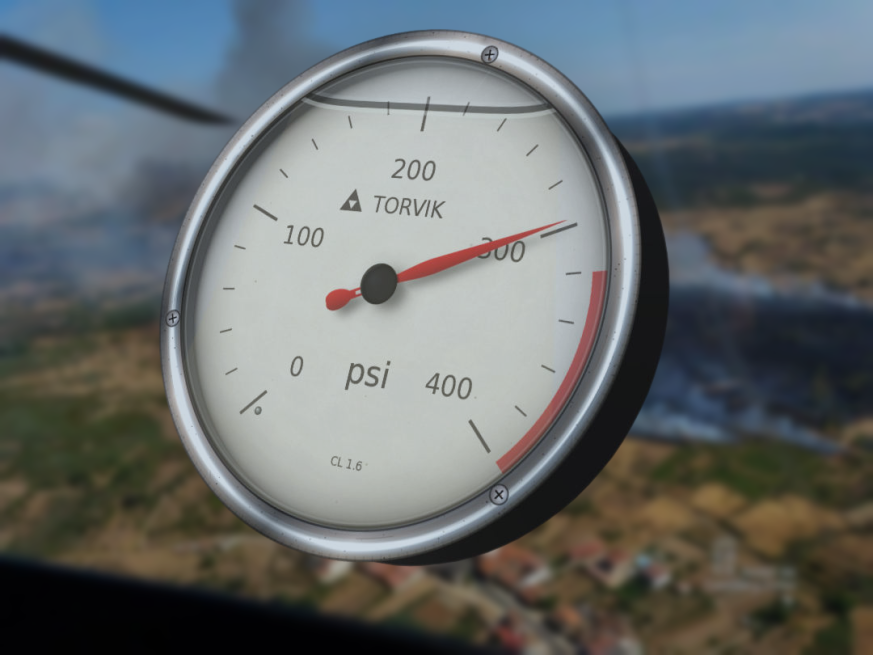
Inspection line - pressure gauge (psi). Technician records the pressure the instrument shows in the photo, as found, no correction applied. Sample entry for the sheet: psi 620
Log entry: psi 300
